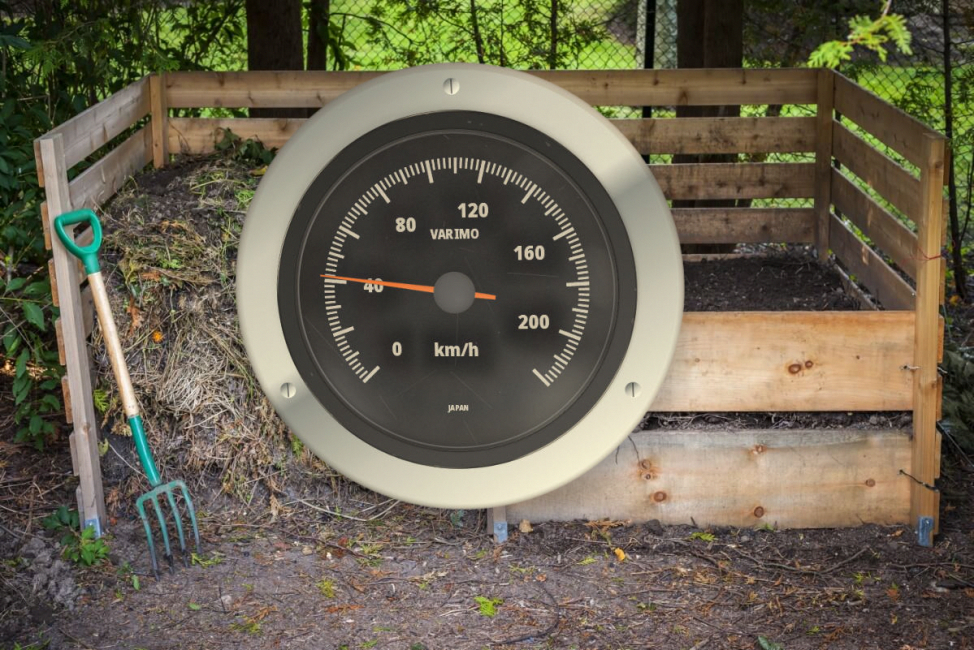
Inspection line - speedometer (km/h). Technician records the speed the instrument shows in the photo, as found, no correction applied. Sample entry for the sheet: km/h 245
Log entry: km/h 42
